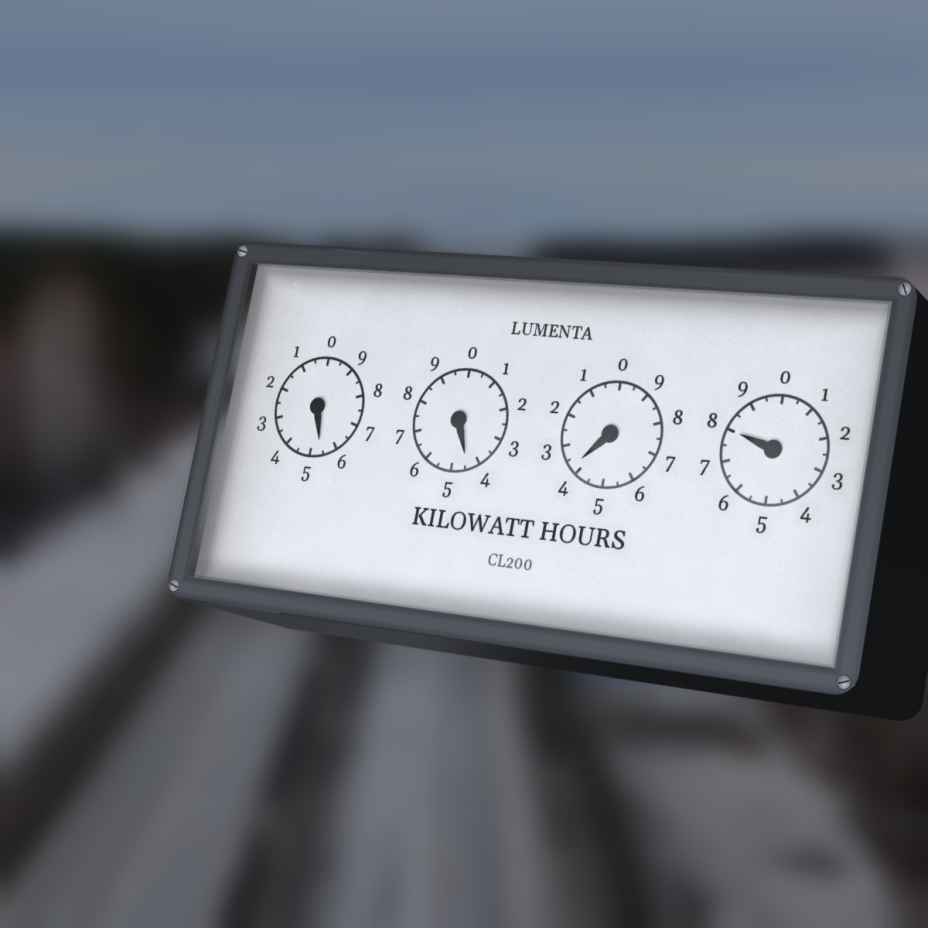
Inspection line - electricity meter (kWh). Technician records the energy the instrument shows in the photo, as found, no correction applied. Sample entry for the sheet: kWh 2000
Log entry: kWh 5438
